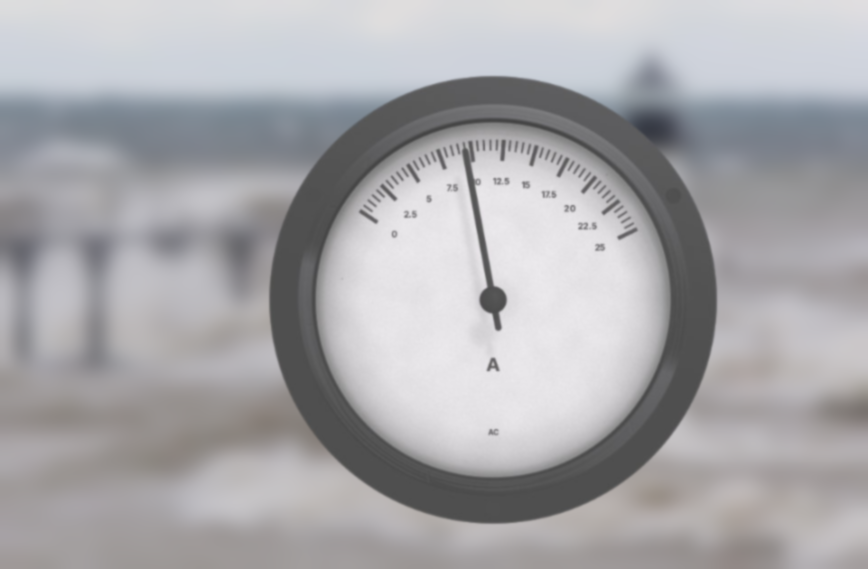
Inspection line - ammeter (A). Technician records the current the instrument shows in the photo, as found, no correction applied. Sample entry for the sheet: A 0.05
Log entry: A 9.5
